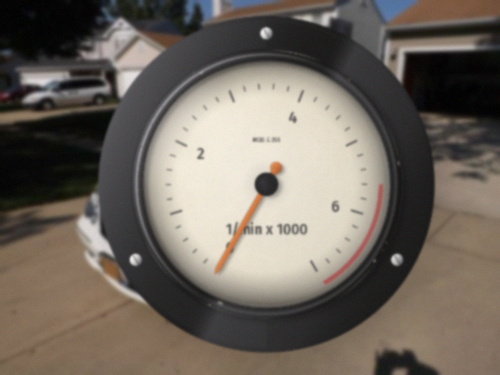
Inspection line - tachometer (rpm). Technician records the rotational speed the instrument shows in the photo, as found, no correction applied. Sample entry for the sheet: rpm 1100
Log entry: rpm 0
